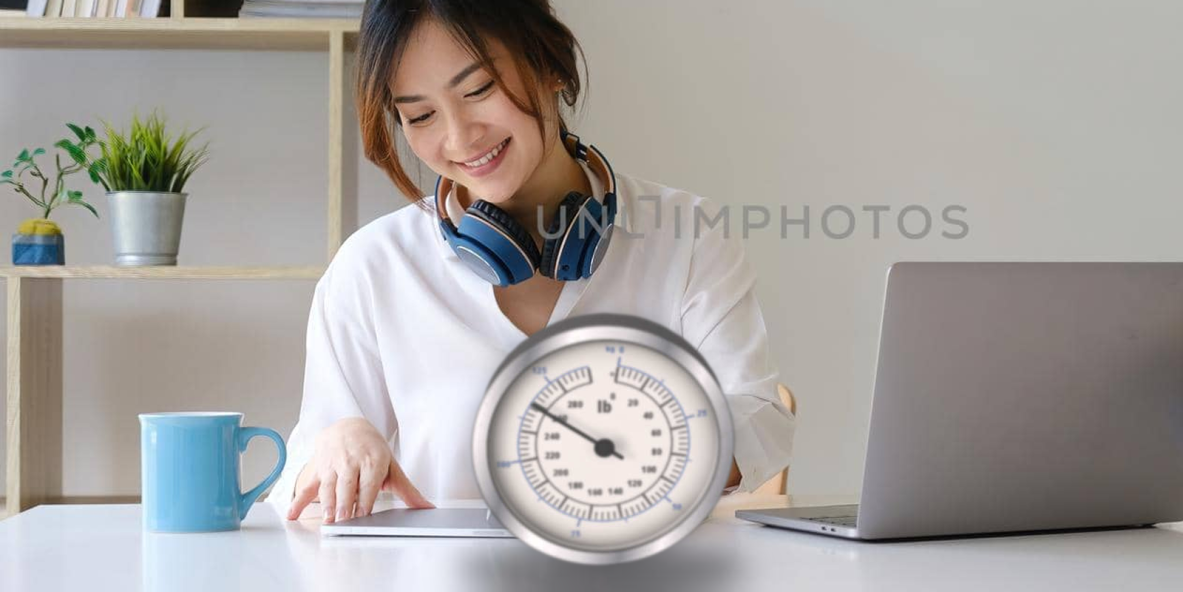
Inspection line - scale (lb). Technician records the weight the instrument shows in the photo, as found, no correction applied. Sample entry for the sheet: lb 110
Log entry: lb 260
